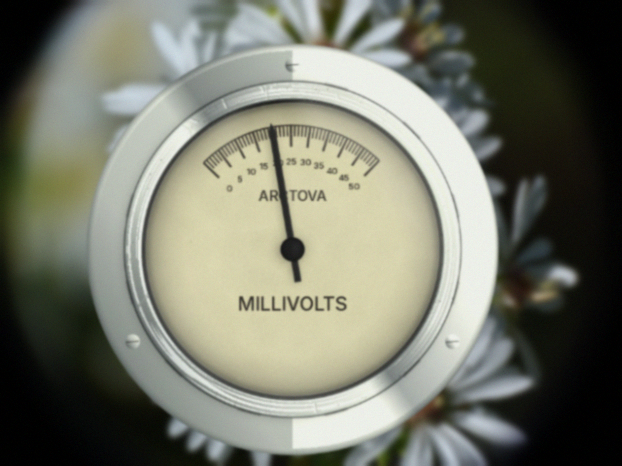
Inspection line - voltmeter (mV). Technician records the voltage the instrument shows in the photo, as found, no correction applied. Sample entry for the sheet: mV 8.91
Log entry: mV 20
